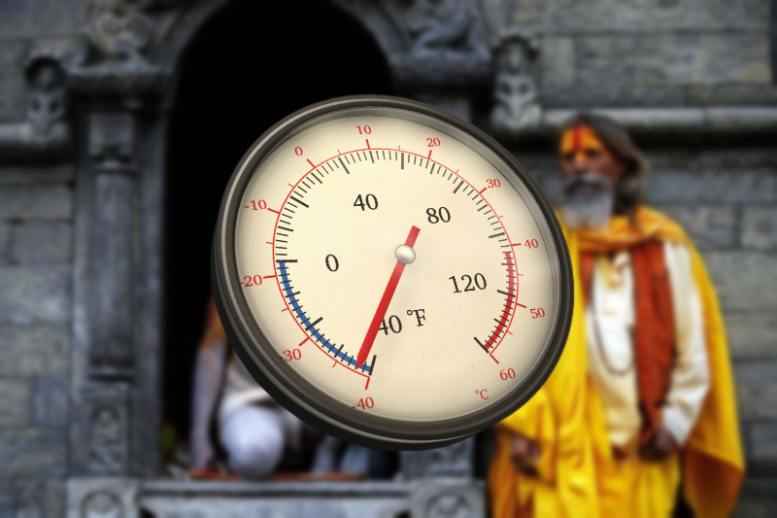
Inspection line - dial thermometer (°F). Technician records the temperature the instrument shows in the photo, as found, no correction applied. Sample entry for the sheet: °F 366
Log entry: °F -36
